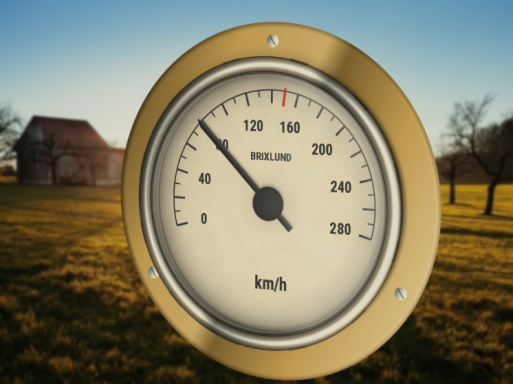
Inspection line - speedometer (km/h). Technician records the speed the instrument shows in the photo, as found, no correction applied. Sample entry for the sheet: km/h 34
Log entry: km/h 80
